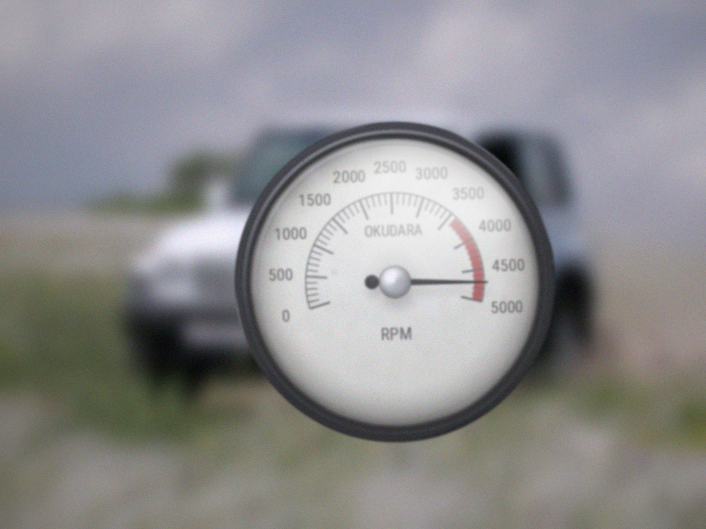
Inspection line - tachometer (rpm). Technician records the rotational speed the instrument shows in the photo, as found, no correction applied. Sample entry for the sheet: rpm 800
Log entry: rpm 4700
